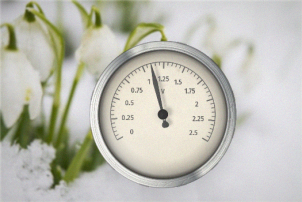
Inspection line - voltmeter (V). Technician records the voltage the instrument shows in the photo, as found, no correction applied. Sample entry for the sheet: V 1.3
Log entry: V 1.1
